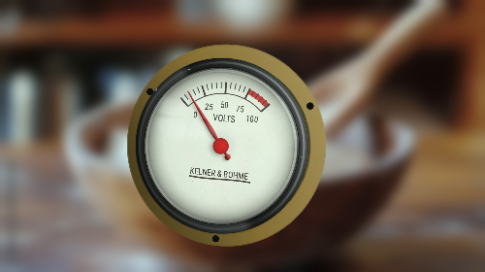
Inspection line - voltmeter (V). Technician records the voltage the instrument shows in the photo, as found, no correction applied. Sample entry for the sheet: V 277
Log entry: V 10
